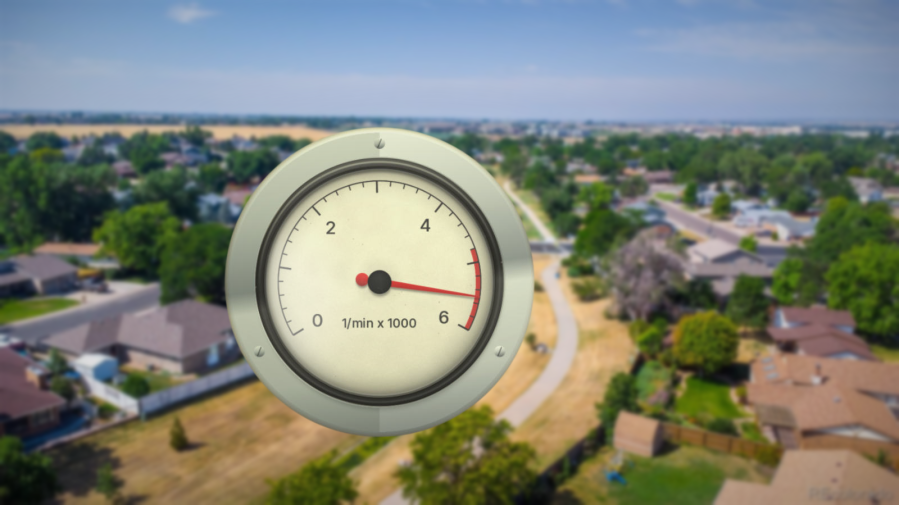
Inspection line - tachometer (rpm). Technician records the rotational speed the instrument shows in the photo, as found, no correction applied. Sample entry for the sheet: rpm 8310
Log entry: rpm 5500
